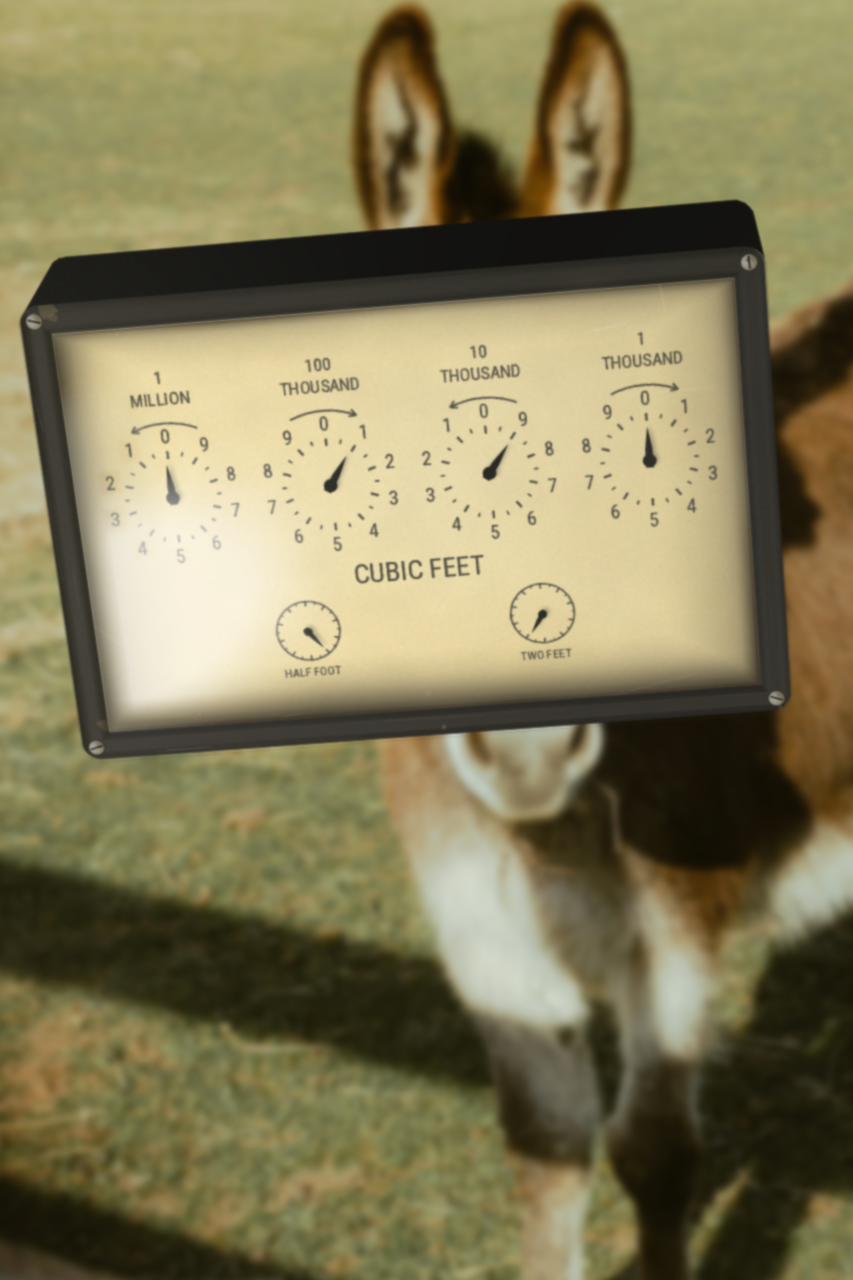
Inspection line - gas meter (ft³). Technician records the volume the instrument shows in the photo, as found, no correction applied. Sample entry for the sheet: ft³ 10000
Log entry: ft³ 9000
